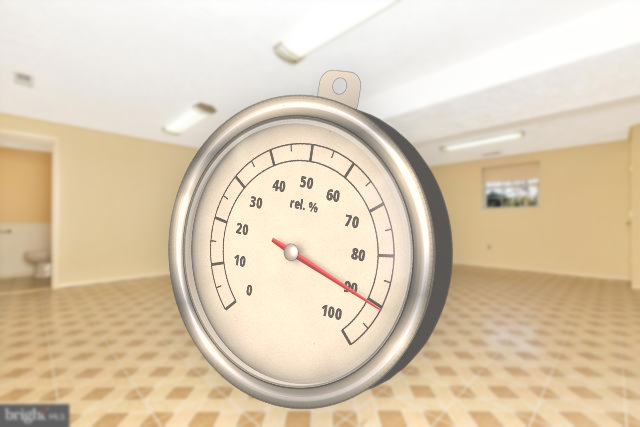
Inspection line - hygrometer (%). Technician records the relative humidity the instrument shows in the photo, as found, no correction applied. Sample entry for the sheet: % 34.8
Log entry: % 90
